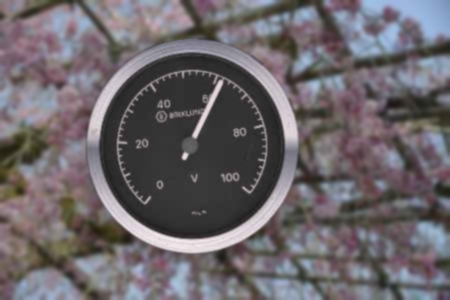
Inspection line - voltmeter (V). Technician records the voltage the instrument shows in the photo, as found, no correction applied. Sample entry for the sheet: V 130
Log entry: V 62
